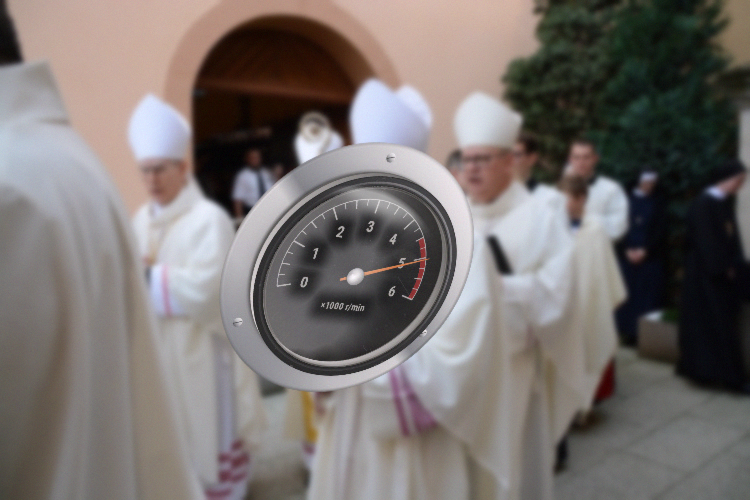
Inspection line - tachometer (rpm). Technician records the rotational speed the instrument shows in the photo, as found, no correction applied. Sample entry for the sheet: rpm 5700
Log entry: rpm 5000
